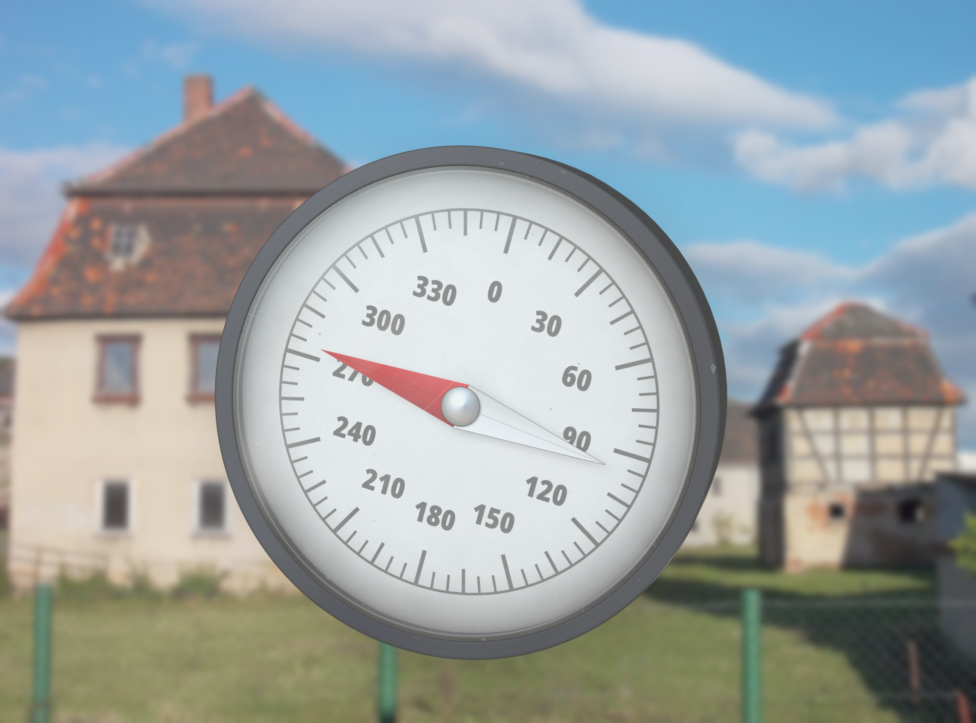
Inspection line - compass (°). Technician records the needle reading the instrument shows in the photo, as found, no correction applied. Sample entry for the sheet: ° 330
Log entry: ° 275
